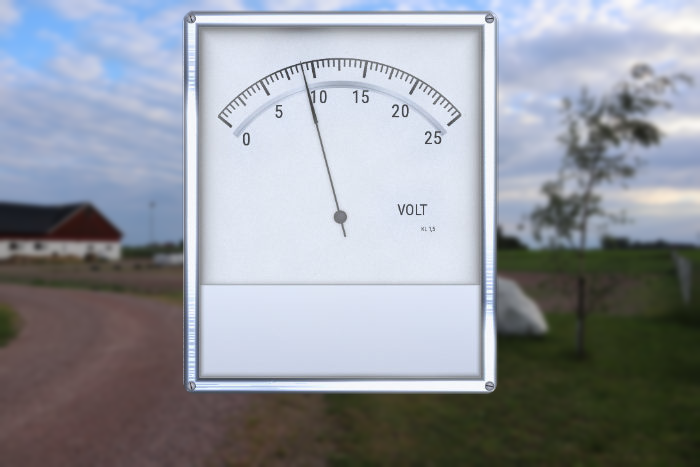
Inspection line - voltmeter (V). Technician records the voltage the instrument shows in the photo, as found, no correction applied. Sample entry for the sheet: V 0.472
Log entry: V 9
